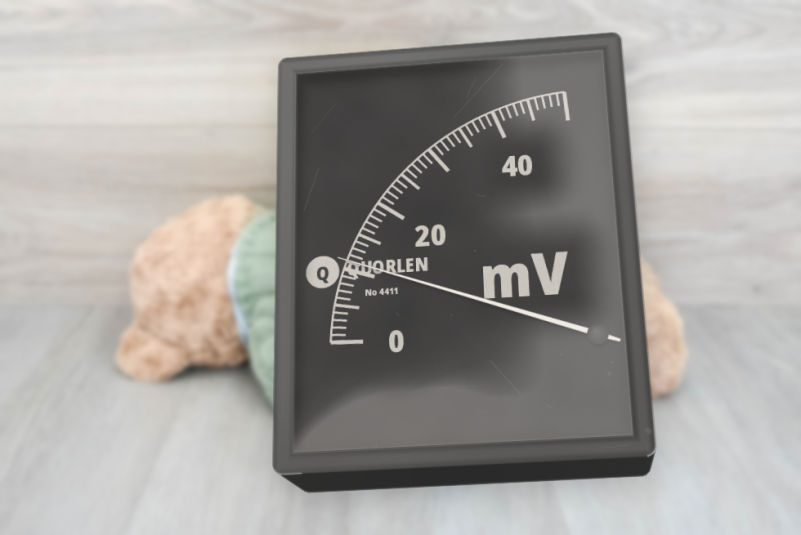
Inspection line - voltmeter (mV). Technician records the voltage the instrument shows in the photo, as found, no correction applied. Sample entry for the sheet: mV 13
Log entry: mV 11
